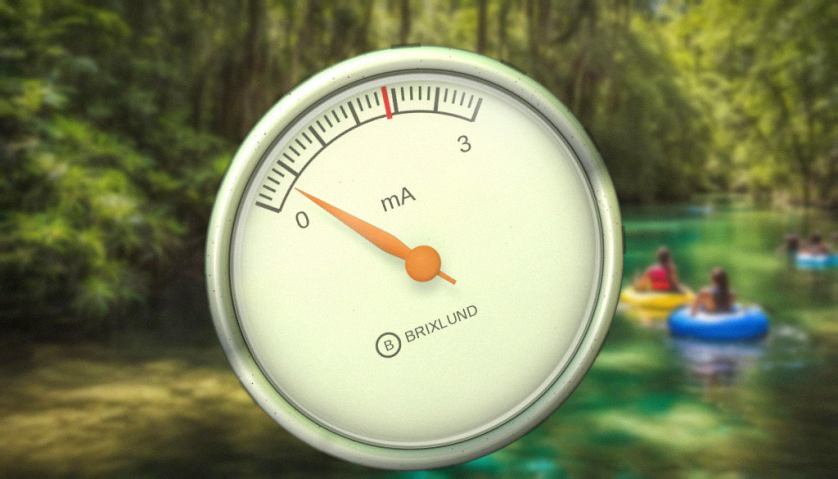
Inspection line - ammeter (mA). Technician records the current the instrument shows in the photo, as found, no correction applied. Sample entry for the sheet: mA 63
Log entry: mA 0.35
